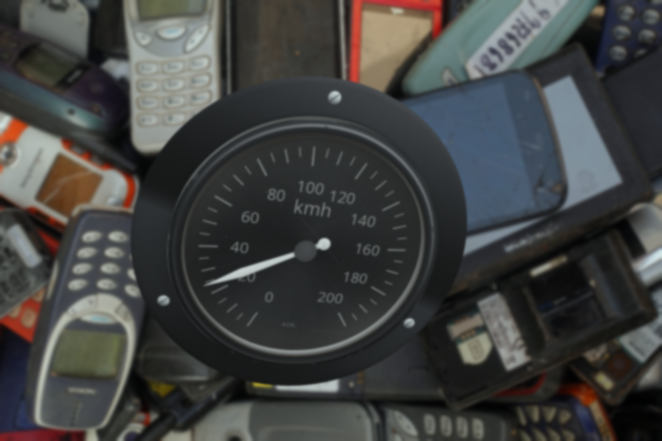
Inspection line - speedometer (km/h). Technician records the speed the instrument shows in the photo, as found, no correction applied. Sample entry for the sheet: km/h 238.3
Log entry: km/h 25
